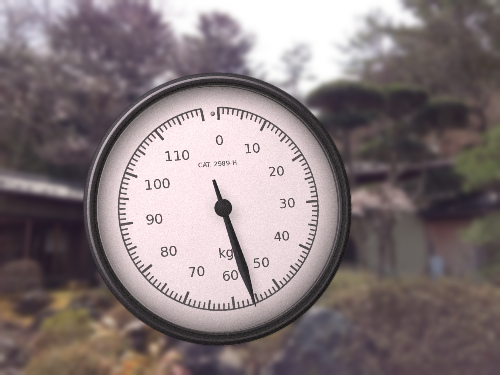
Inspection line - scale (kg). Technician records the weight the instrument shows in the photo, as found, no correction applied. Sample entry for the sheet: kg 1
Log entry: kg 56
